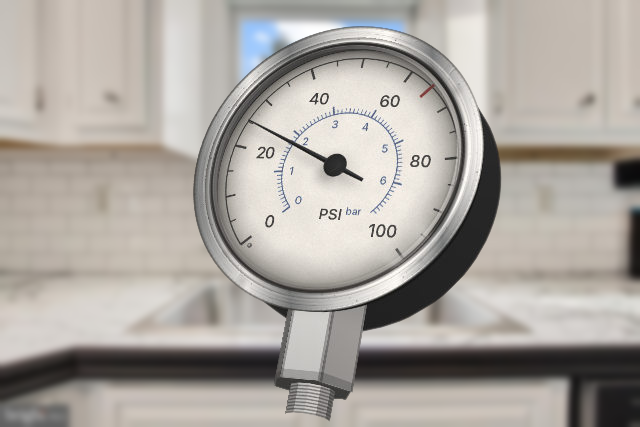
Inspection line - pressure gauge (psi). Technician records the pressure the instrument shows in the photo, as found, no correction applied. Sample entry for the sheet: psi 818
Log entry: psi 25
